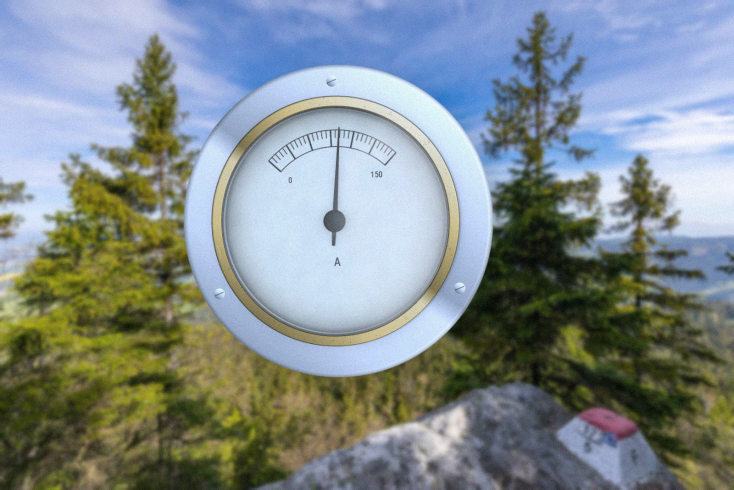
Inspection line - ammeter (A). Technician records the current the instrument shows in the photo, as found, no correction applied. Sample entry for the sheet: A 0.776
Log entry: A 85
